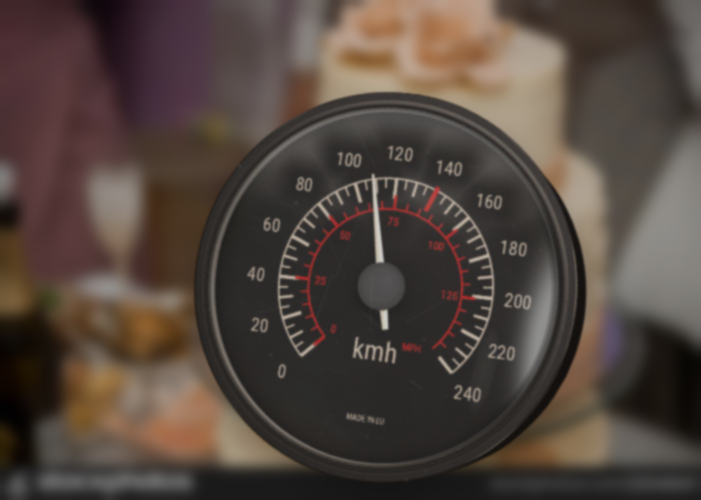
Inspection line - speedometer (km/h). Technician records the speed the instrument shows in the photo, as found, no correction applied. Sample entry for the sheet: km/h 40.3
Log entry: km/h 110
